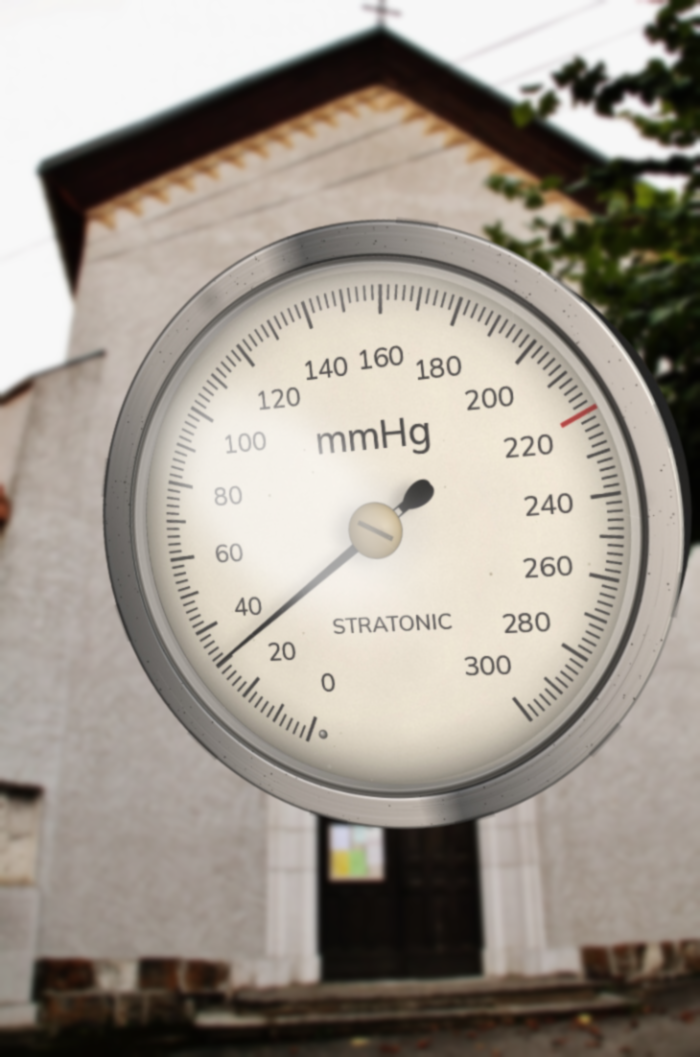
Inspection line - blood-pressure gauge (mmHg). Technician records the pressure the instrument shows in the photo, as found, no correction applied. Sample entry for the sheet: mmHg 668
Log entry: mmHg 30
